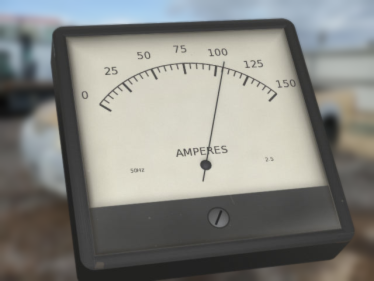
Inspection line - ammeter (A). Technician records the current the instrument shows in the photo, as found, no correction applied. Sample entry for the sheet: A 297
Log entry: A 105
